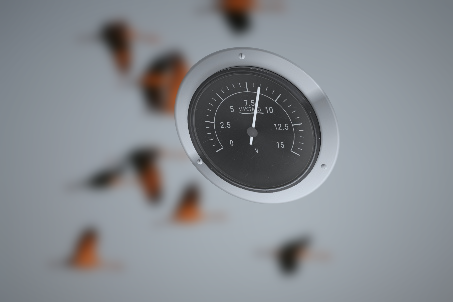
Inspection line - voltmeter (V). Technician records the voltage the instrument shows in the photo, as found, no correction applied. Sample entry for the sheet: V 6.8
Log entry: V 8.5
